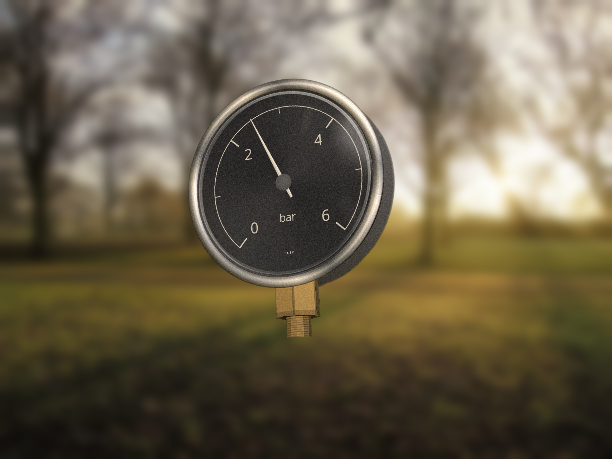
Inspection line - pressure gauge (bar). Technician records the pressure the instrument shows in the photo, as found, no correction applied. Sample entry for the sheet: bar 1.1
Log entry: bar 2.5
